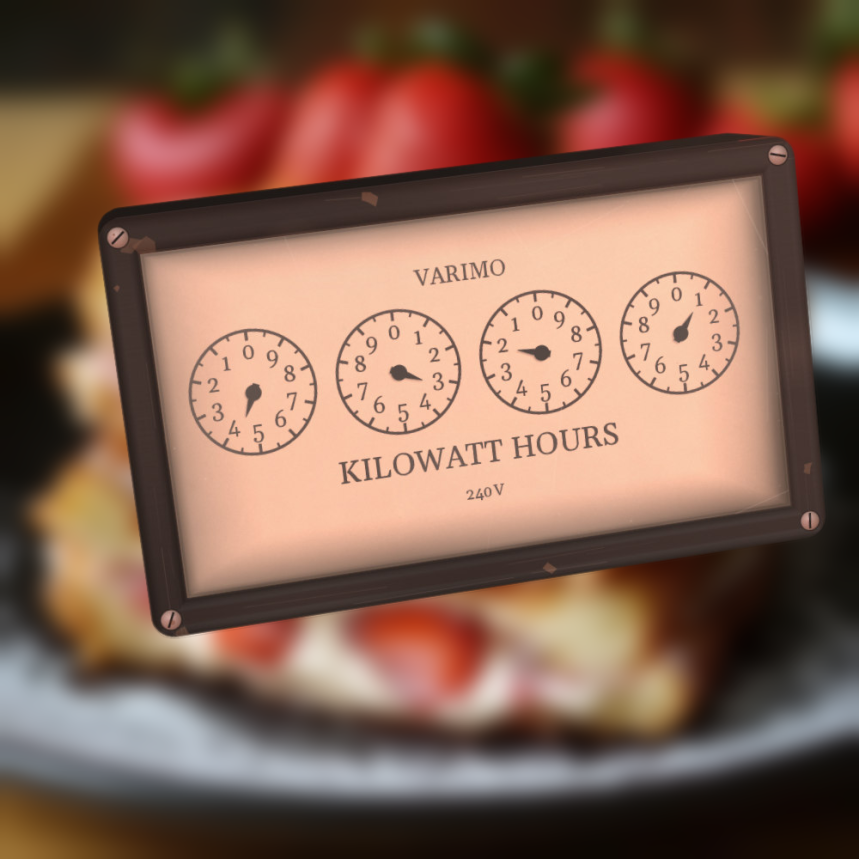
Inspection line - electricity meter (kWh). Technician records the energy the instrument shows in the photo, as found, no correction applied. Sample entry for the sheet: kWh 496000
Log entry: kWh 4321
